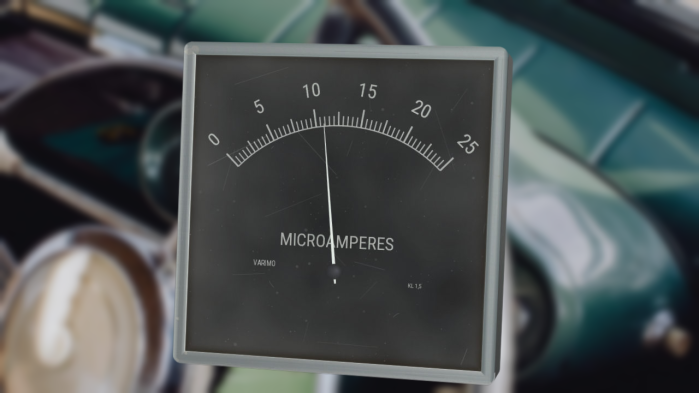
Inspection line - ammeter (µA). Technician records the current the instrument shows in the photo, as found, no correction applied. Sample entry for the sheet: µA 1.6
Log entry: µA 11
